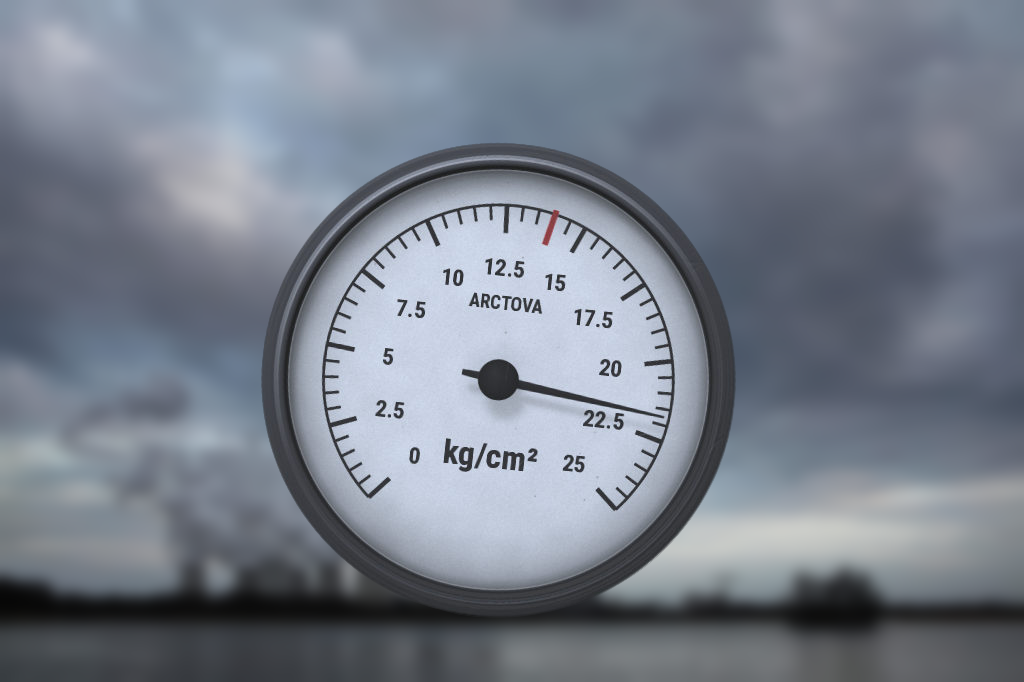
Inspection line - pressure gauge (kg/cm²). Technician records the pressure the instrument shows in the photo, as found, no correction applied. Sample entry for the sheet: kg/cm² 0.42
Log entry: kg/cm² 21.75
